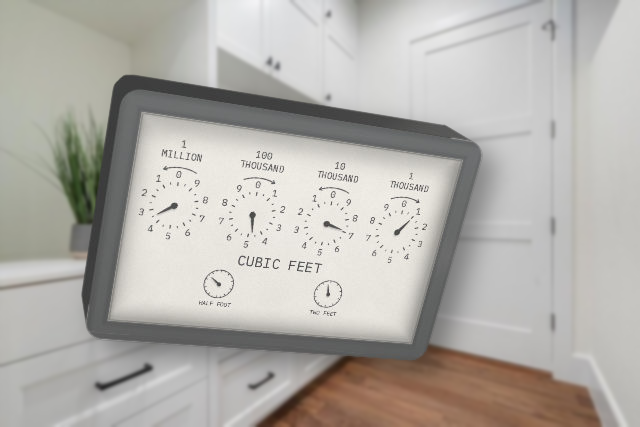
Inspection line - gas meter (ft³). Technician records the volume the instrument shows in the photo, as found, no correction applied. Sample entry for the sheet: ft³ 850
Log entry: ft³ 347100
